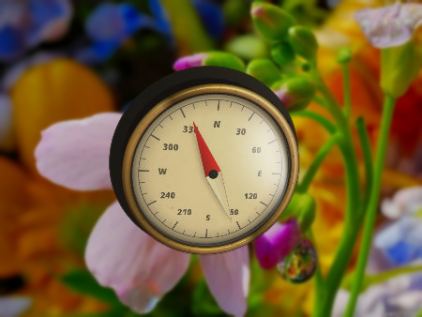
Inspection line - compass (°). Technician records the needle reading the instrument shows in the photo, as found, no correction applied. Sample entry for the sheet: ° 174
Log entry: ° 335
